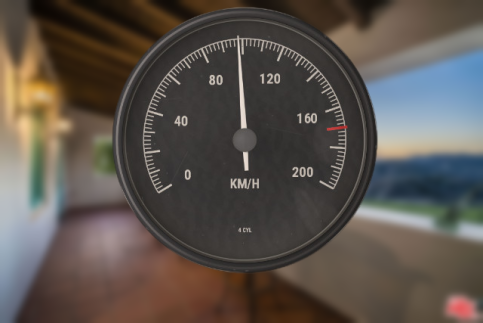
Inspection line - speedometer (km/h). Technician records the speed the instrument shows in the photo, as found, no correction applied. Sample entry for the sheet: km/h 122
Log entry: km/h 98
